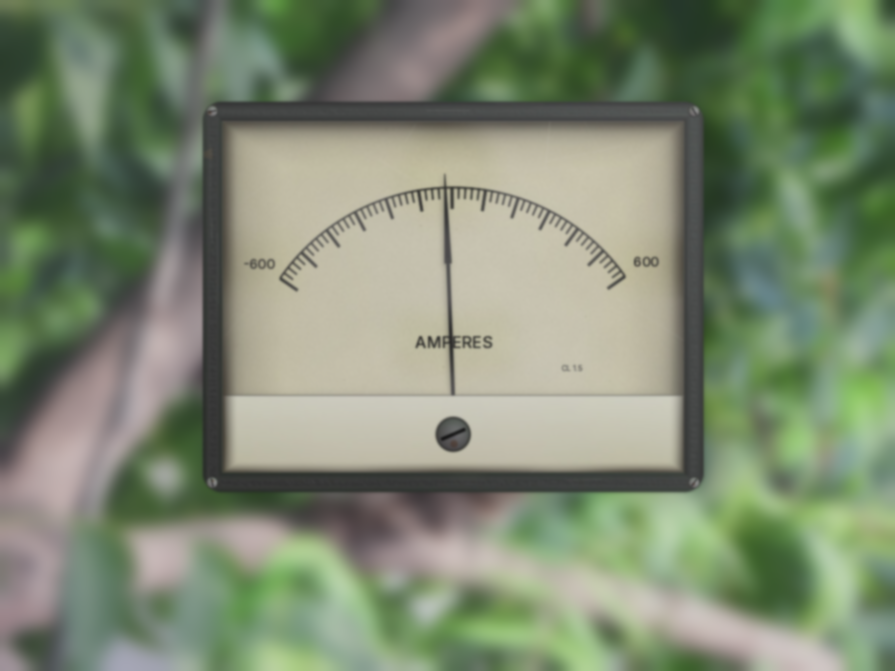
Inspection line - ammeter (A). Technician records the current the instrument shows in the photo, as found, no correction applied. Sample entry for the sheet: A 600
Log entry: A -20
